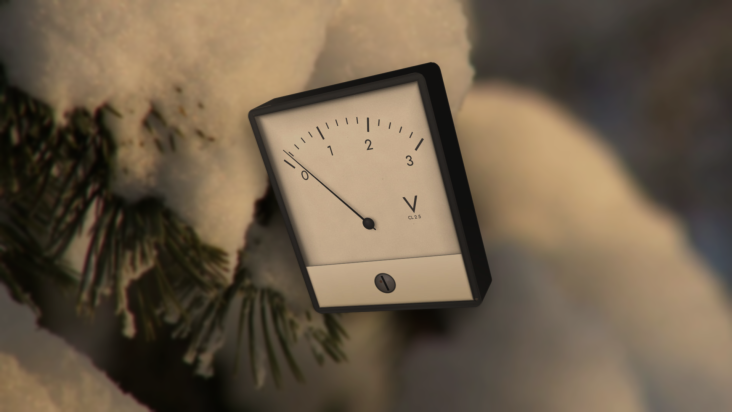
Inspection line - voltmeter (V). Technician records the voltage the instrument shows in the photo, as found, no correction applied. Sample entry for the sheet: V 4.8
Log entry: V 0.2
